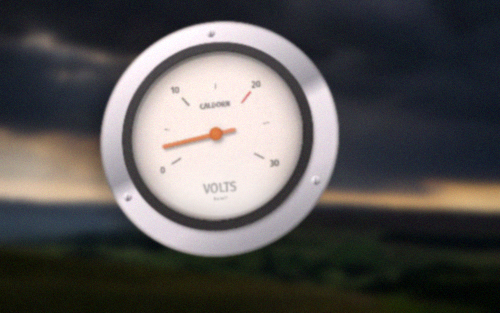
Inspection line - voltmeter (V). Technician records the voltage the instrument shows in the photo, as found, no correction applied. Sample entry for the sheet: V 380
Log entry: V 2.5
